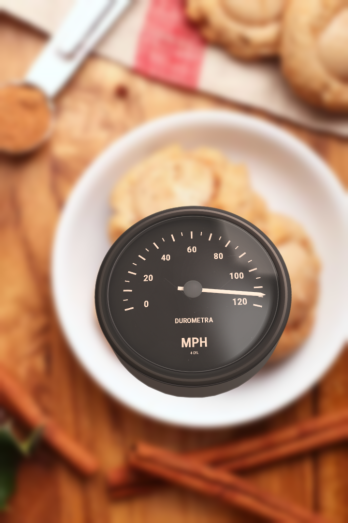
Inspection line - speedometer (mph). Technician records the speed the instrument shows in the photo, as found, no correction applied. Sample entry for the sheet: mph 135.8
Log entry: mph 115
